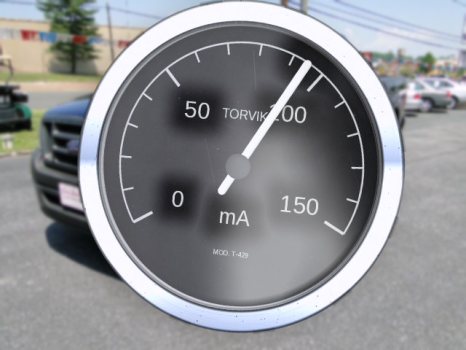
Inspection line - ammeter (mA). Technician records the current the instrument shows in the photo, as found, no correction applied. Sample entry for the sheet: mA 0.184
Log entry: mA 95
